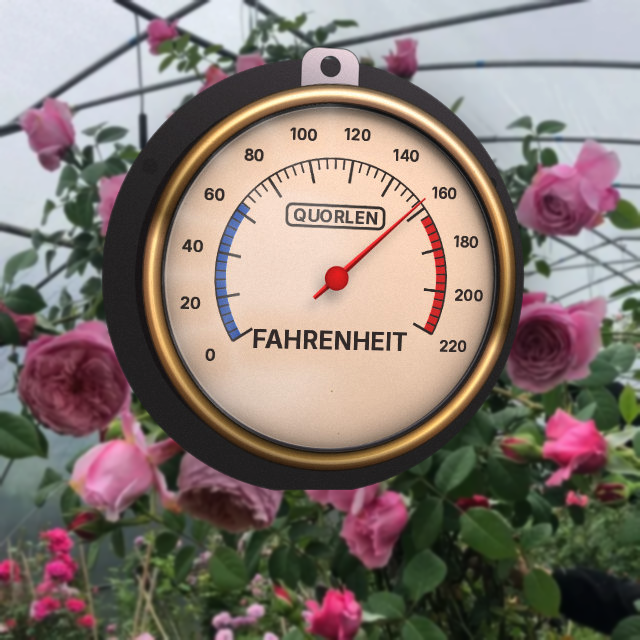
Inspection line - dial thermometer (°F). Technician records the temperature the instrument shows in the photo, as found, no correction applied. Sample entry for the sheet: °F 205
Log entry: °F 156
